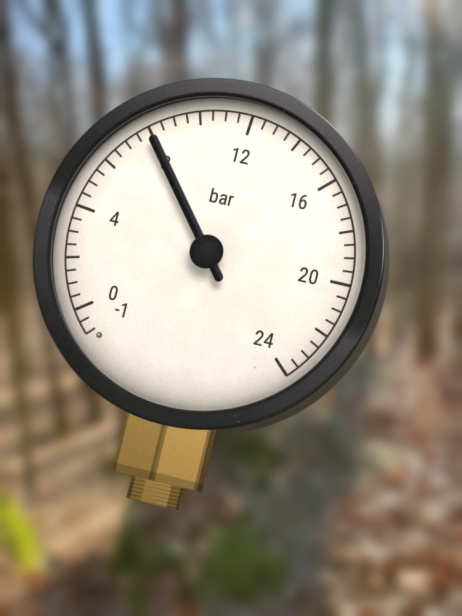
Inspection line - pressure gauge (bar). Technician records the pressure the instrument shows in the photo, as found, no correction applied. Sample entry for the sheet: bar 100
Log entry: bar 8
